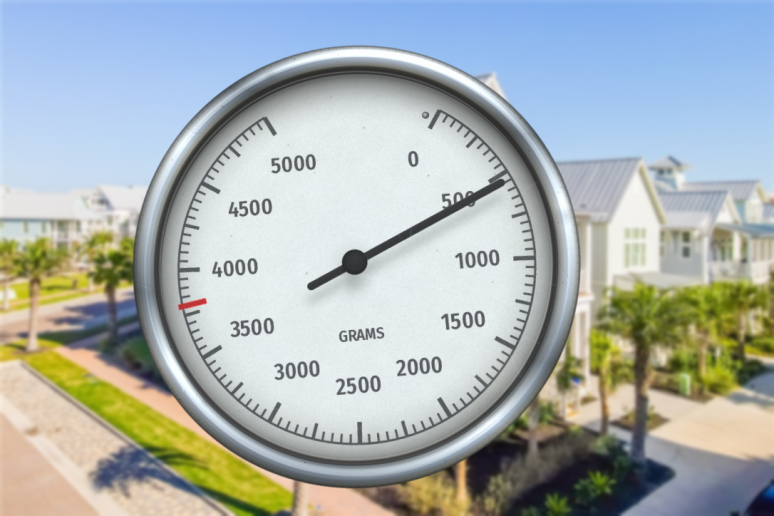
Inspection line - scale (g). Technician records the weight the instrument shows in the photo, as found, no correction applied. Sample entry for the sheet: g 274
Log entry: g 550
